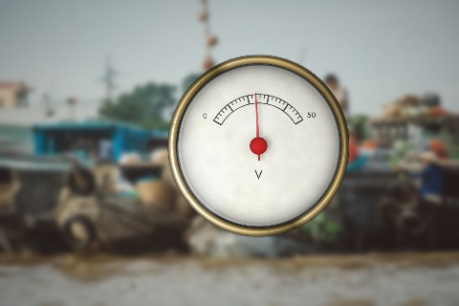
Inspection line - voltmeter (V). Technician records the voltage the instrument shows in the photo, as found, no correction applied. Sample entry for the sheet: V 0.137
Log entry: V 24
